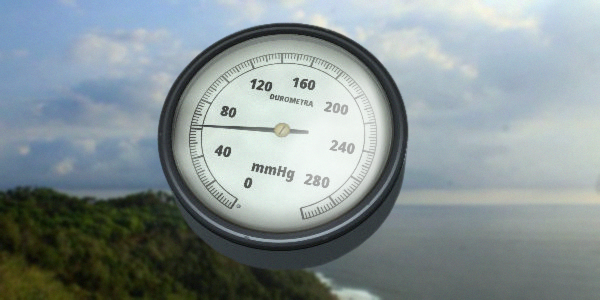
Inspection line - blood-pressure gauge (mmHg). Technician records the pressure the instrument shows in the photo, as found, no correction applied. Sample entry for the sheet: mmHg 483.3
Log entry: mmHg 60
